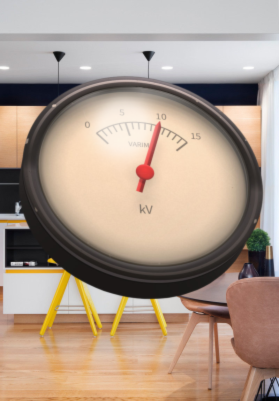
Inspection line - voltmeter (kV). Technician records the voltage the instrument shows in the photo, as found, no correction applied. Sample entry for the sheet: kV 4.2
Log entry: kV 10
